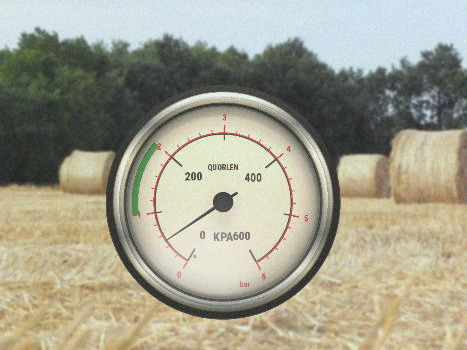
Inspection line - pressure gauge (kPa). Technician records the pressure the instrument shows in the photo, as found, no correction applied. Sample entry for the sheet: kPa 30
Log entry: kPa 50
